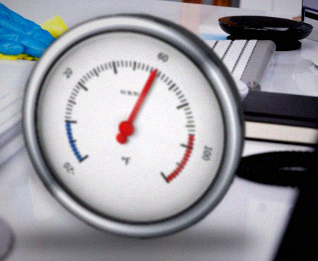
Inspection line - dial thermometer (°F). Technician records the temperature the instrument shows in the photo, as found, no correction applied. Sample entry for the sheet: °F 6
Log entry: °F 60
